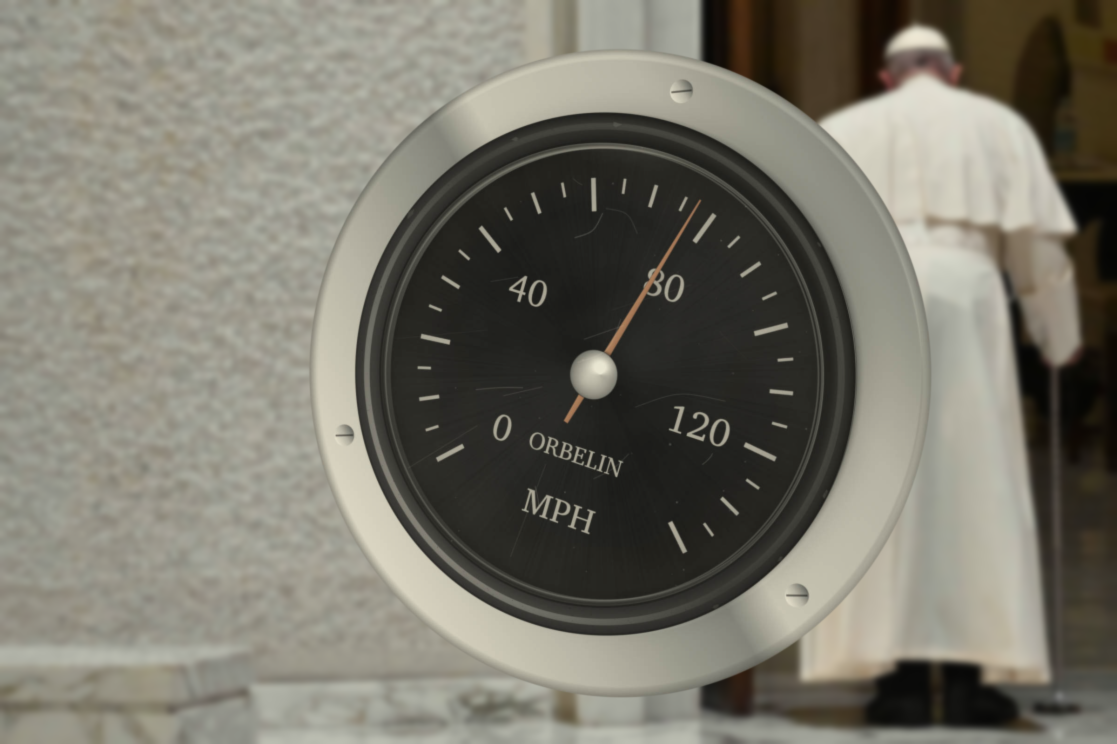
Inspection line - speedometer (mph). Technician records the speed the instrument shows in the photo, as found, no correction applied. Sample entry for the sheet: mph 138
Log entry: mph 77.5
